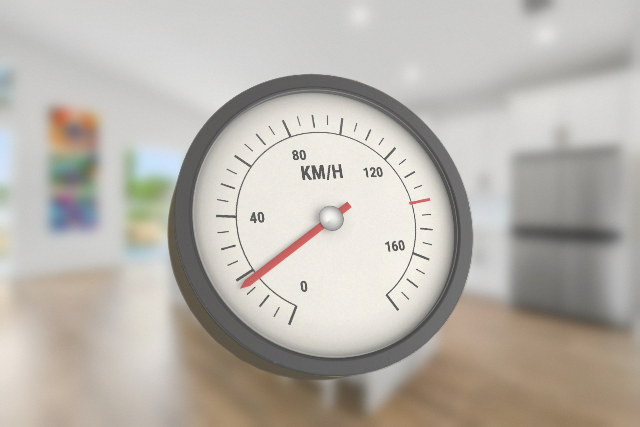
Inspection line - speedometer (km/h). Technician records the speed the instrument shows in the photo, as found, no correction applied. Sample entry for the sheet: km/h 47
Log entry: km/h 17.5
